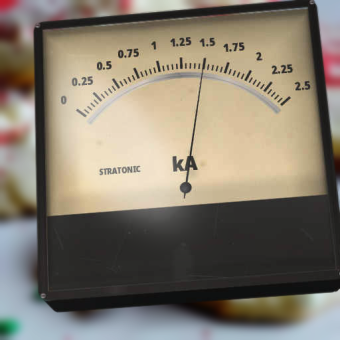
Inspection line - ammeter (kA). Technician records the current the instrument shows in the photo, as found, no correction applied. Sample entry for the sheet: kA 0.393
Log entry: kA 1.5
